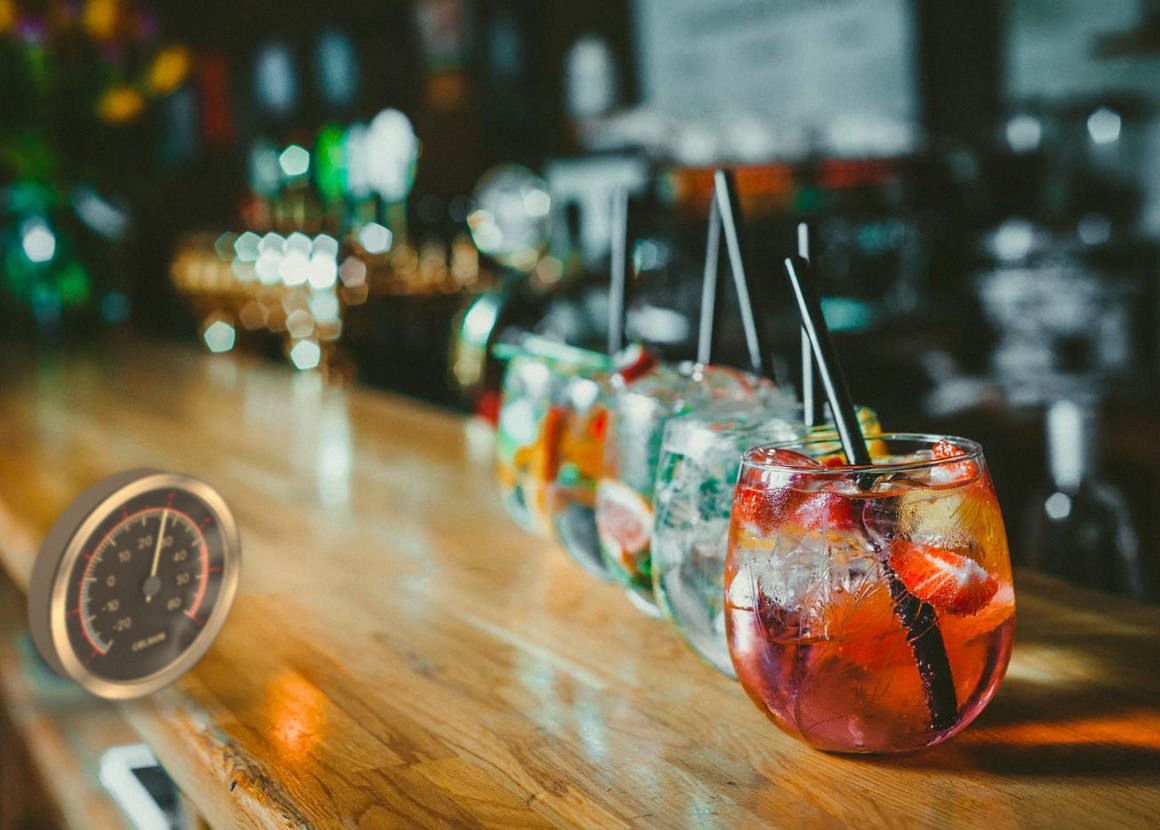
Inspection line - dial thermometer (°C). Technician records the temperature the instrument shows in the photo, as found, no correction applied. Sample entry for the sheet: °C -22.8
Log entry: °C 25
